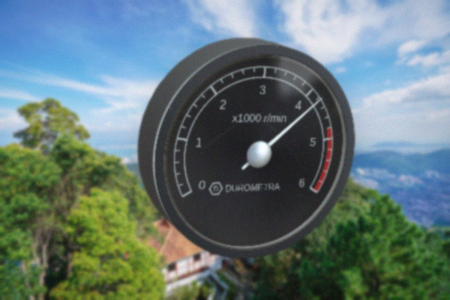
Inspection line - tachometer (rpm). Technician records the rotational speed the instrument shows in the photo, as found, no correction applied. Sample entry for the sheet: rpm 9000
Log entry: rpm 4200
